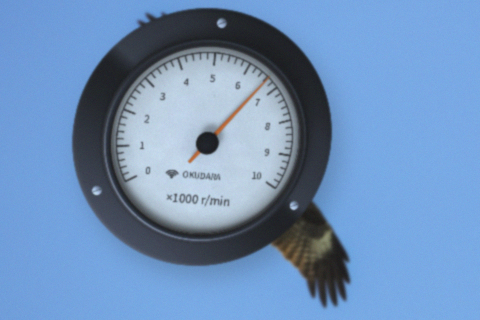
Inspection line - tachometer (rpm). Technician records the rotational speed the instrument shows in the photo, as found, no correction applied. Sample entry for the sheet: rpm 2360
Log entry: rpm 6600
